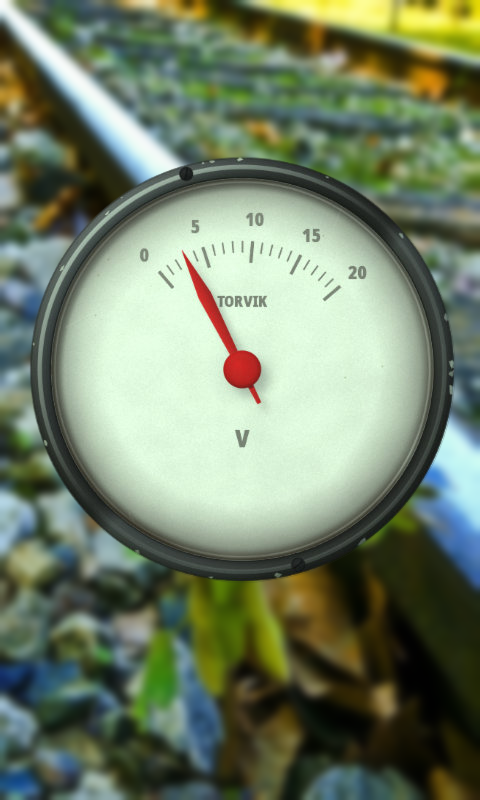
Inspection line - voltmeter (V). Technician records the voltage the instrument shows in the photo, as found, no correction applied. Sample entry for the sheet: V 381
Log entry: V 3
